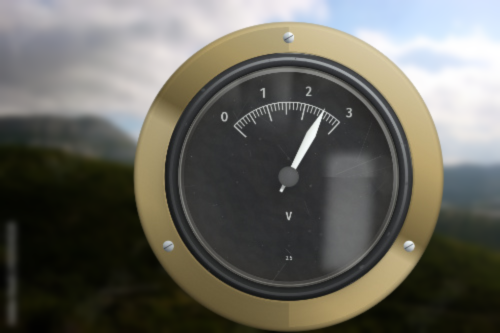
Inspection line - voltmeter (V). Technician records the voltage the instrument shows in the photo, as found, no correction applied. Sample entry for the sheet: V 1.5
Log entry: V 2.5
